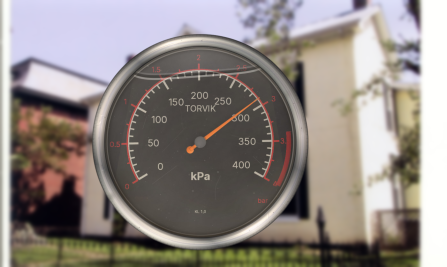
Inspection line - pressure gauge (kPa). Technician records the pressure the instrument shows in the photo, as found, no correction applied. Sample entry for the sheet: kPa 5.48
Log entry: kPa 290
